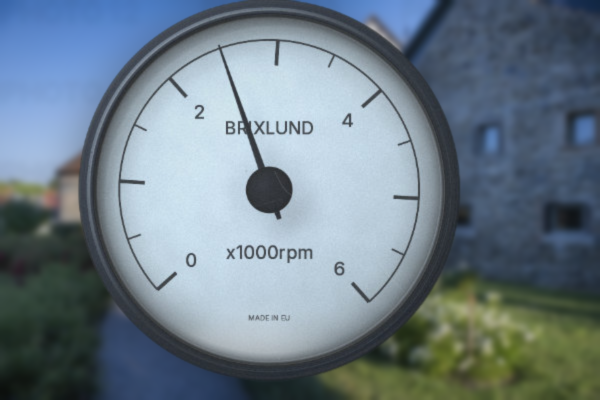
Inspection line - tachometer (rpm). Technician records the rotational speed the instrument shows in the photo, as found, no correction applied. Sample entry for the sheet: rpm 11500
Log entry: rpm 2500
